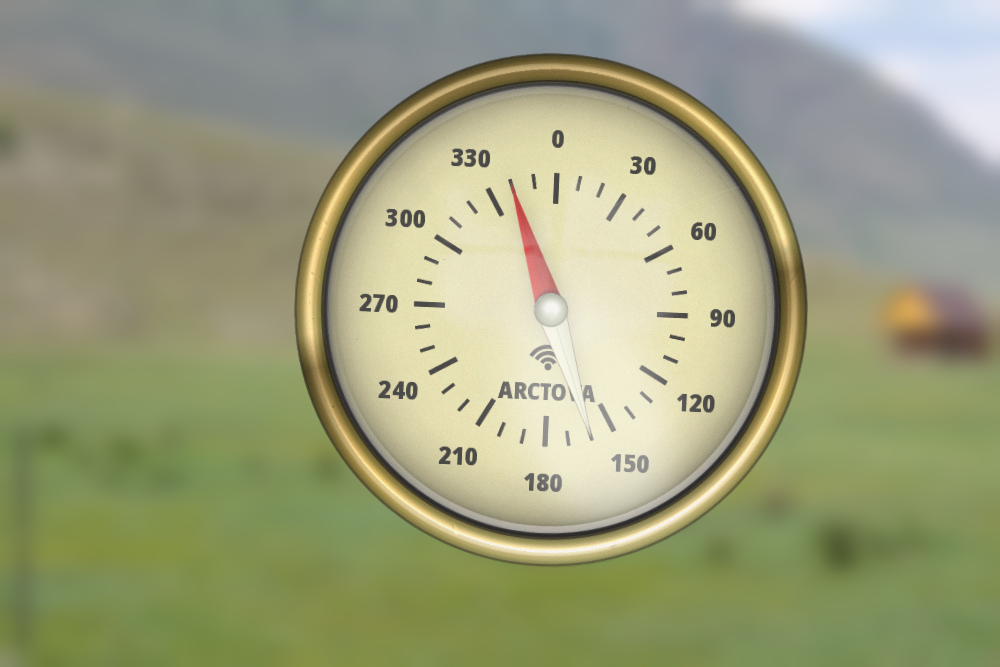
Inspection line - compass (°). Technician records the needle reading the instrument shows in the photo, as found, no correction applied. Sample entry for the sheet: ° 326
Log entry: ° 340
